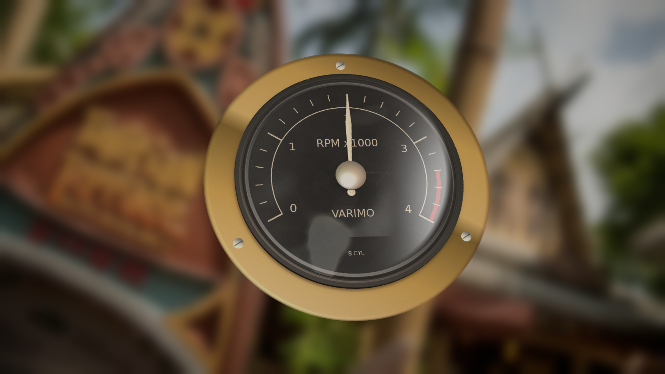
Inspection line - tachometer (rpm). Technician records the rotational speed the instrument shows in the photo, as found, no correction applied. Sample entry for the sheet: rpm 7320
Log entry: rpm 2000
